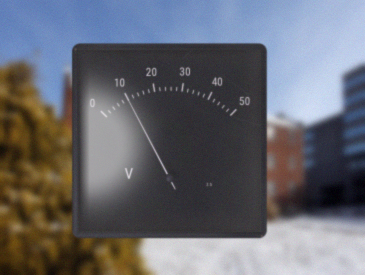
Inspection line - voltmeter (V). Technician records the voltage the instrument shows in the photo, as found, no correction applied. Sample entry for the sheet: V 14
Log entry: V 10
